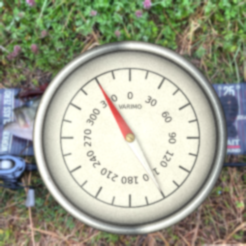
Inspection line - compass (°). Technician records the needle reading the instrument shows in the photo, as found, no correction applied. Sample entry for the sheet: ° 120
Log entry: ° 330
